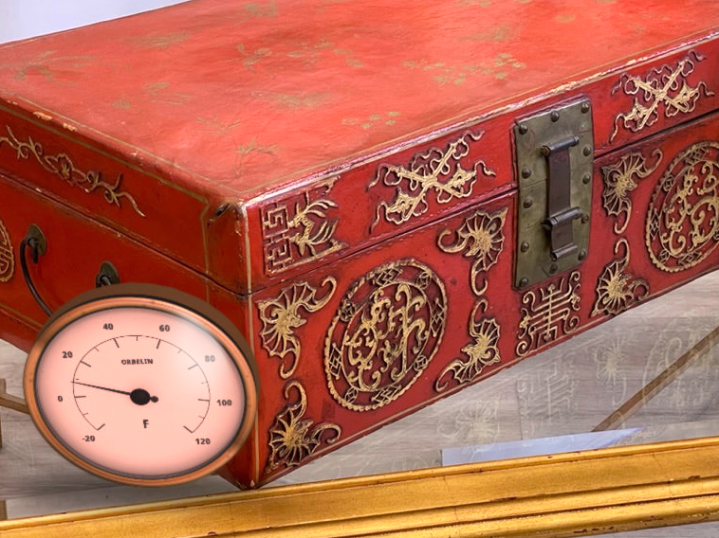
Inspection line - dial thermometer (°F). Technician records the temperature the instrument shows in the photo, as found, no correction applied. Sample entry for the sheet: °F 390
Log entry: °F 10
